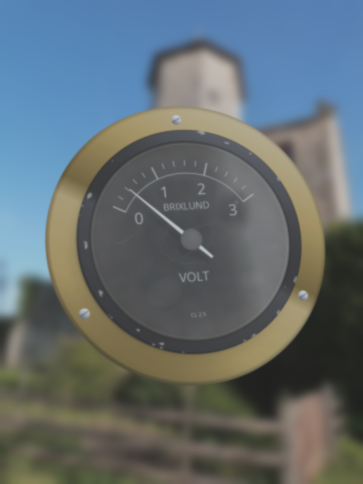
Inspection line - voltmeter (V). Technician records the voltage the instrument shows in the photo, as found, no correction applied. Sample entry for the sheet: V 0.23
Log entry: V 0.4
